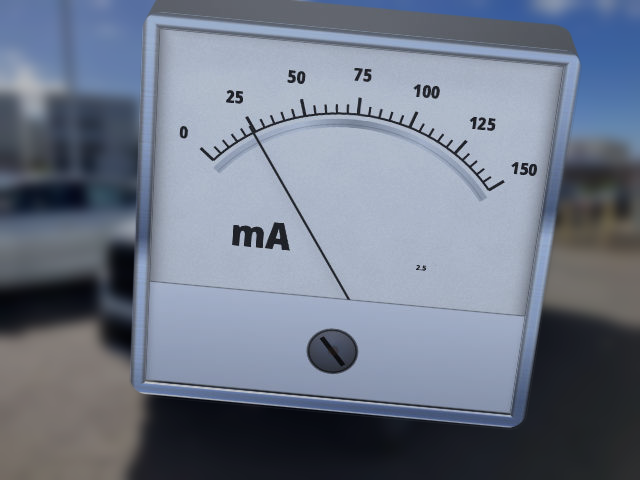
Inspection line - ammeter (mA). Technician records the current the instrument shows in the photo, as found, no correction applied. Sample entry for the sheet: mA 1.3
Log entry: mA 25
